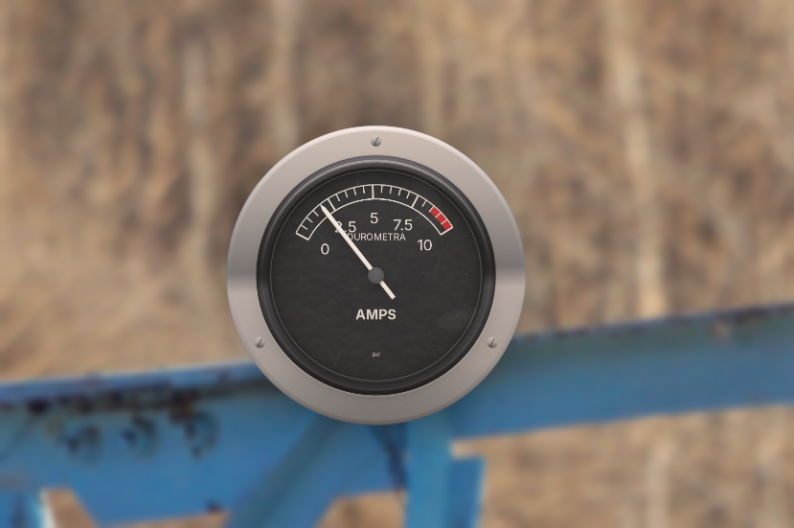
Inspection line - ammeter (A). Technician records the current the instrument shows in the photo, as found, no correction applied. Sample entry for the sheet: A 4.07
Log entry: A 2
